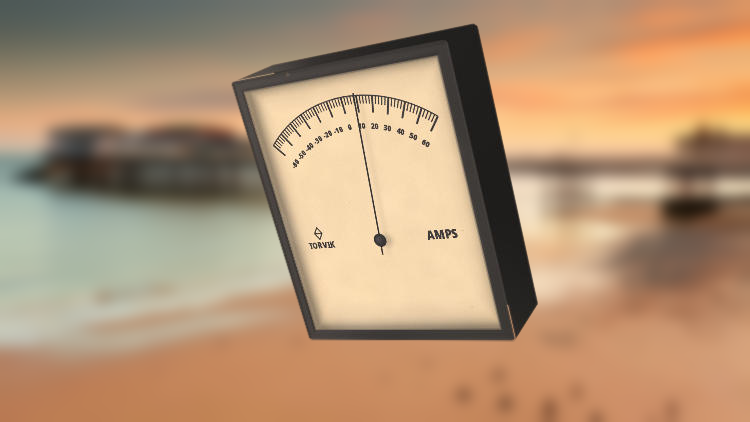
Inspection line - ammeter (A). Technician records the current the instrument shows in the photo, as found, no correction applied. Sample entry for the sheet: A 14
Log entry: A 10
